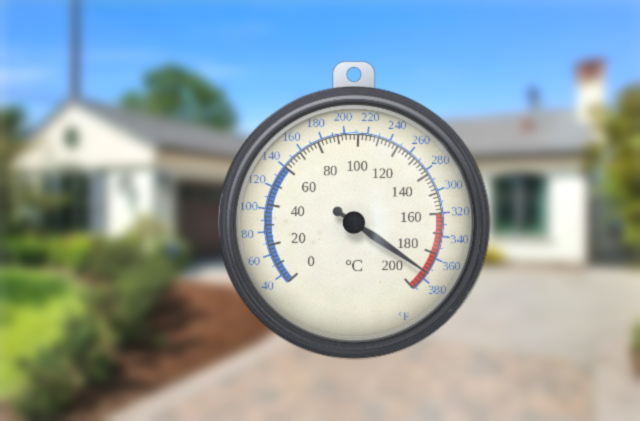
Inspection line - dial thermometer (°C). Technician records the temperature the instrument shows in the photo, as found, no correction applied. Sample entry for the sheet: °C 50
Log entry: °C 190
